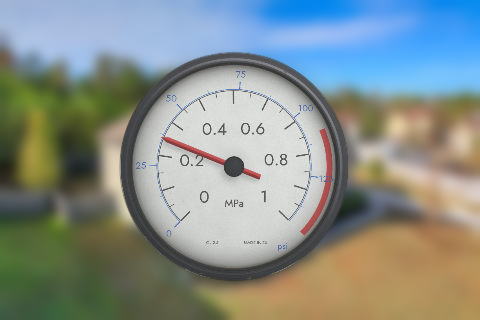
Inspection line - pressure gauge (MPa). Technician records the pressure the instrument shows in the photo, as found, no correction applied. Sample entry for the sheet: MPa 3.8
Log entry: MPa 0.25
